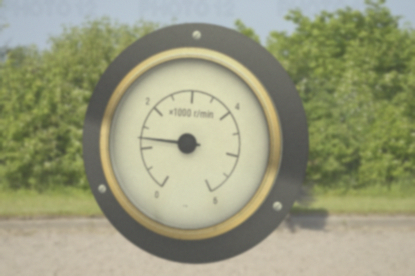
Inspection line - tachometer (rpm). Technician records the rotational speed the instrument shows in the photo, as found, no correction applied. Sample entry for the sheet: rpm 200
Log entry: rpm 1250
